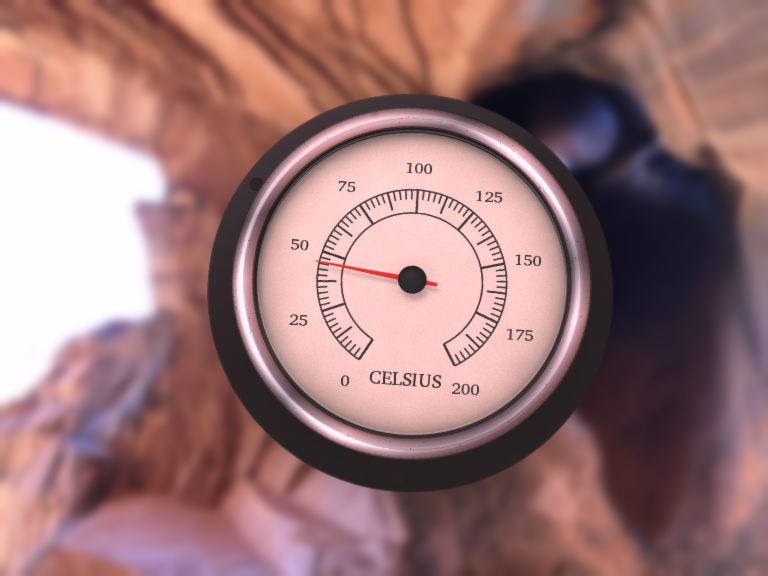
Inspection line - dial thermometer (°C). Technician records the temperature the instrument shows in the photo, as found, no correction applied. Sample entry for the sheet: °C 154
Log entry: °C 45
